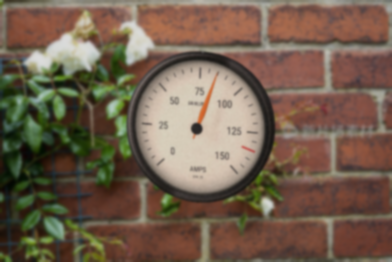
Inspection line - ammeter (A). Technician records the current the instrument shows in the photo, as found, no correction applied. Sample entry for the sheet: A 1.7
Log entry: A 85
